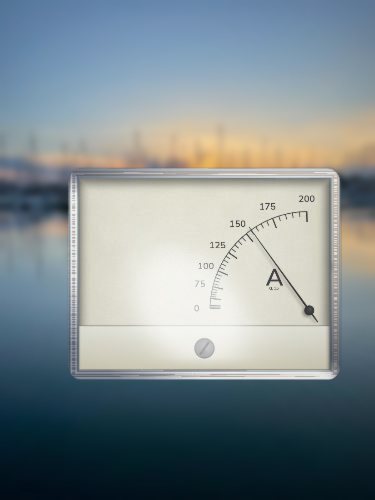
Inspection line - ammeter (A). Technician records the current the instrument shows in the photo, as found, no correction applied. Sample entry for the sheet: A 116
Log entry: A 155
